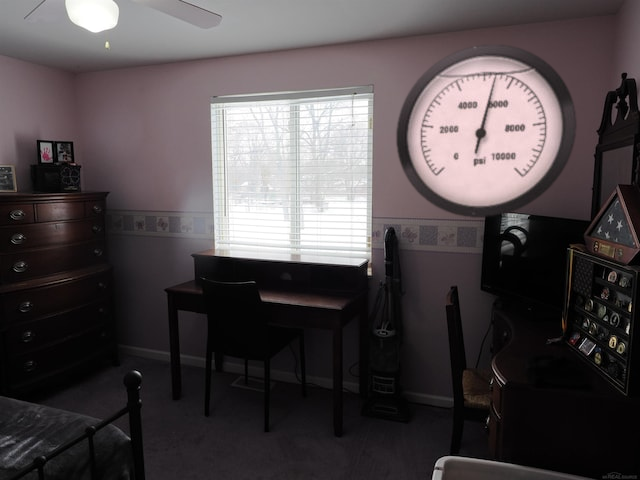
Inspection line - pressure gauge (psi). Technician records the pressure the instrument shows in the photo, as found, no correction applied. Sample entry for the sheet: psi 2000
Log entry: psi 5400
